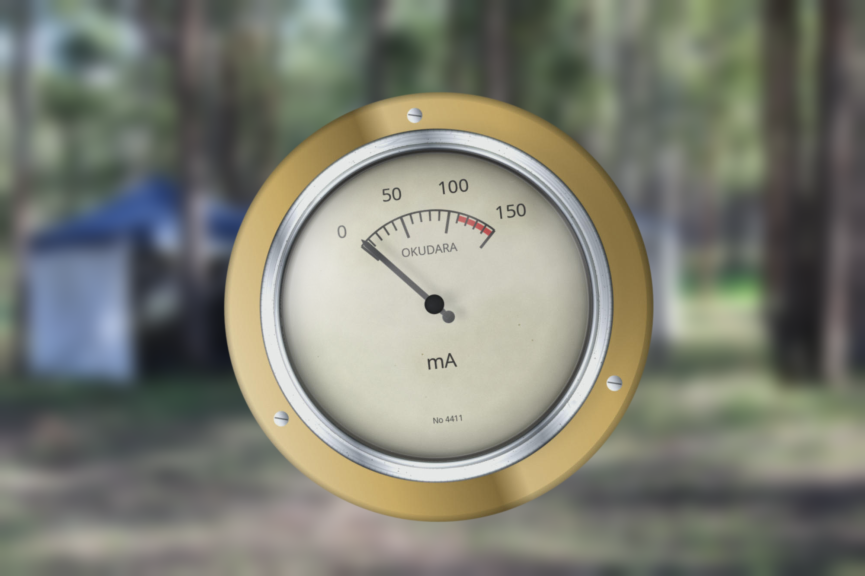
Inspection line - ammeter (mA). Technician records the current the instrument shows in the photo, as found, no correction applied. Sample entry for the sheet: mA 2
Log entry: mA 5
